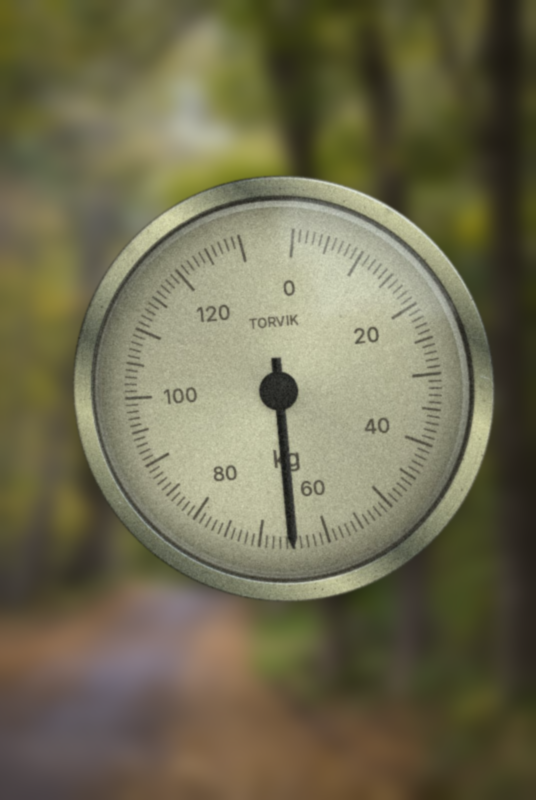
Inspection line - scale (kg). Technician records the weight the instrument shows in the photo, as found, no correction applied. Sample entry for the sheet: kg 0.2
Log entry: kg 65
